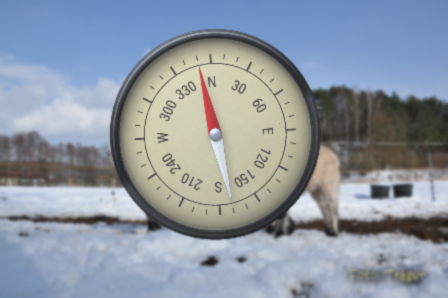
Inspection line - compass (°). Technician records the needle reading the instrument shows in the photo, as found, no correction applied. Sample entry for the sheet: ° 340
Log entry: ° 350
